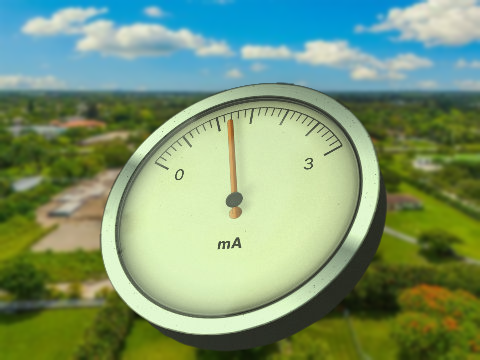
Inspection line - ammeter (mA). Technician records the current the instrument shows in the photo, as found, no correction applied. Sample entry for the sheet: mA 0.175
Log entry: mA 1.2
